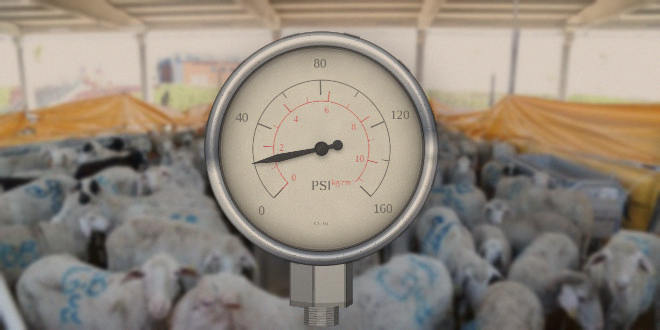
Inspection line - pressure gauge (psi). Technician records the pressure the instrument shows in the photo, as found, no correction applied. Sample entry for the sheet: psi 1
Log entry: psi 20
